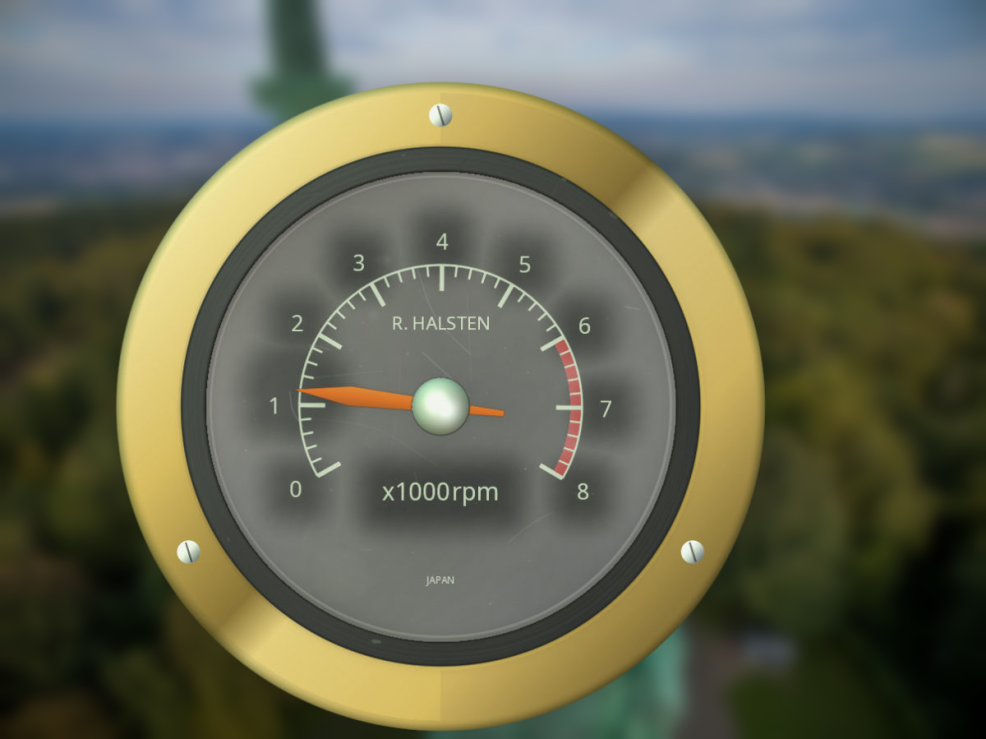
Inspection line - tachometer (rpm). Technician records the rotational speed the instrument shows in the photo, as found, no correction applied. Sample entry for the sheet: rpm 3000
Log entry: rpm 1200
